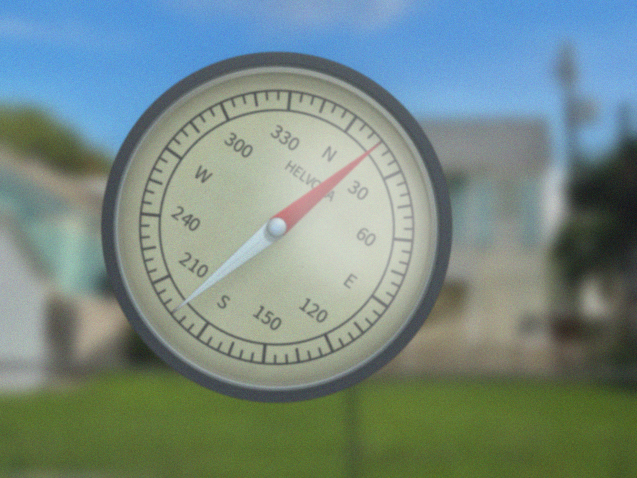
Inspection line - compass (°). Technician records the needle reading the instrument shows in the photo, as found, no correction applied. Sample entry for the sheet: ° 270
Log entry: ° 15
